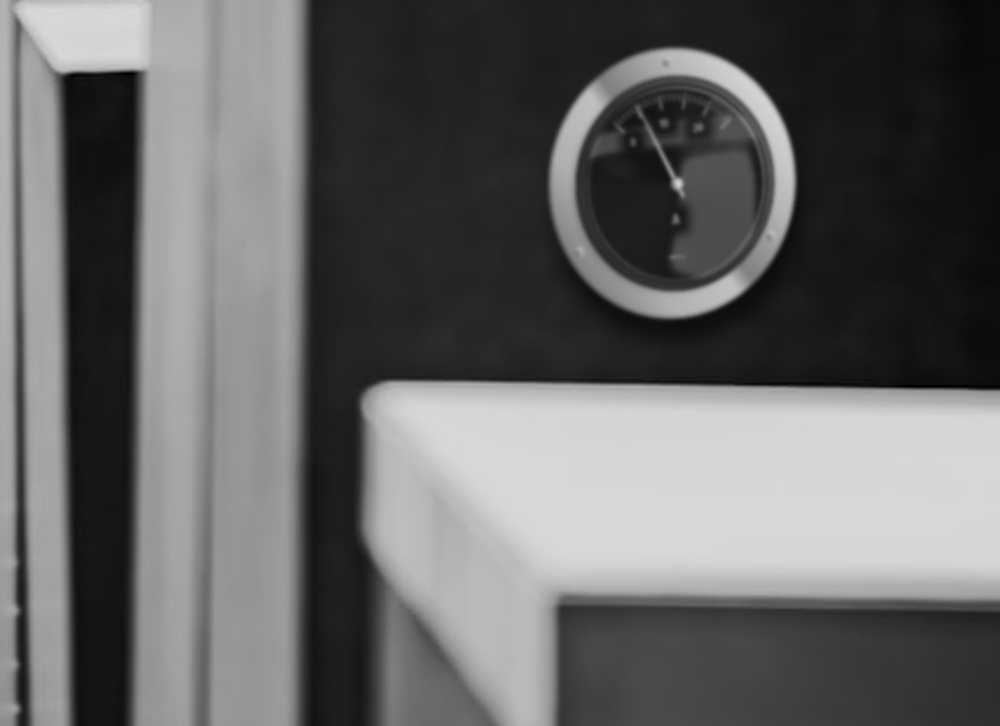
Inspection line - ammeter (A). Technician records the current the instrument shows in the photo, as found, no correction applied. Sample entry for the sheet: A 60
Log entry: A 5
